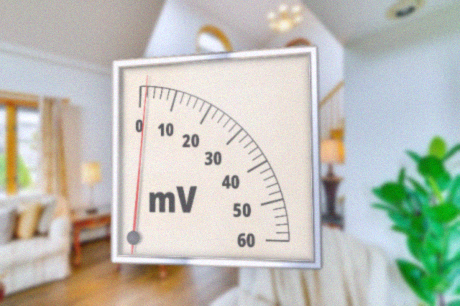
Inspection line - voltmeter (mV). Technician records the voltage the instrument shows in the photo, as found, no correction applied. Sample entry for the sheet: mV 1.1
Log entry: mV 2
